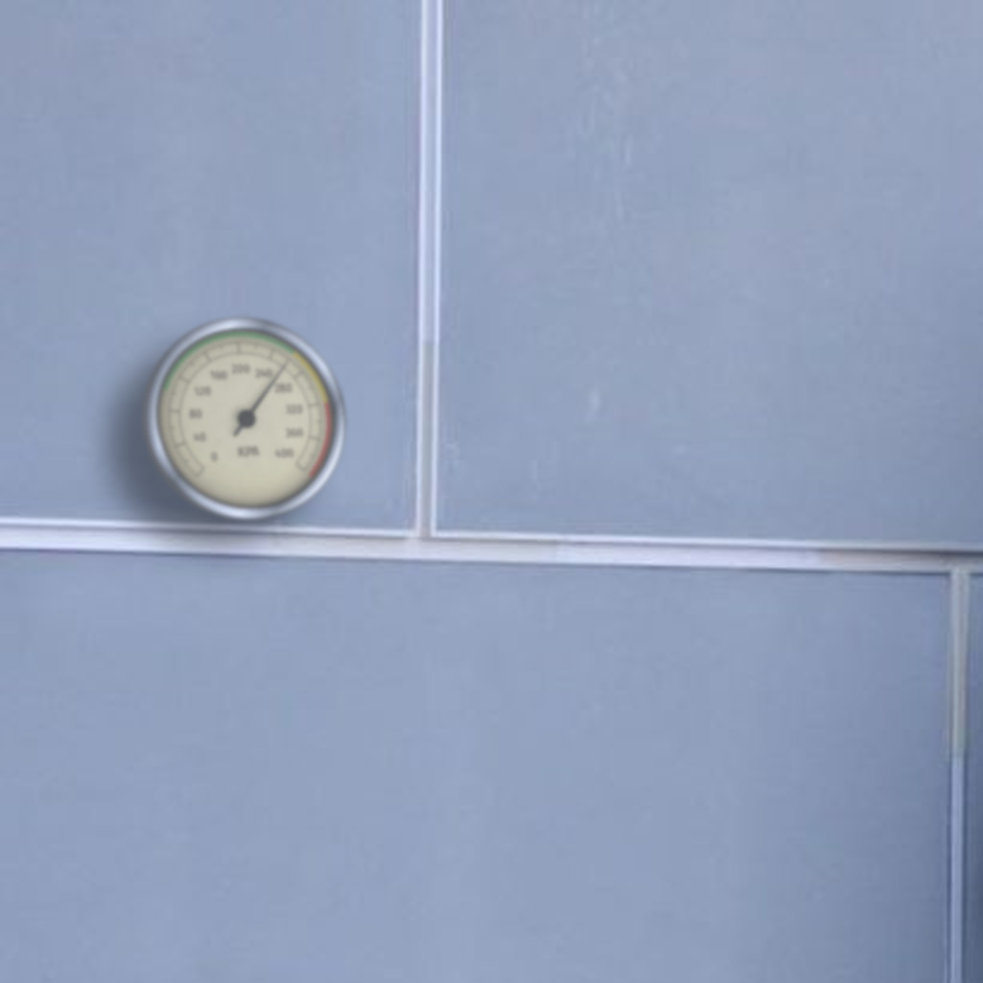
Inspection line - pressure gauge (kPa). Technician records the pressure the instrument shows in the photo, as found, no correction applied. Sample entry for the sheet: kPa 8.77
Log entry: kPa 260
